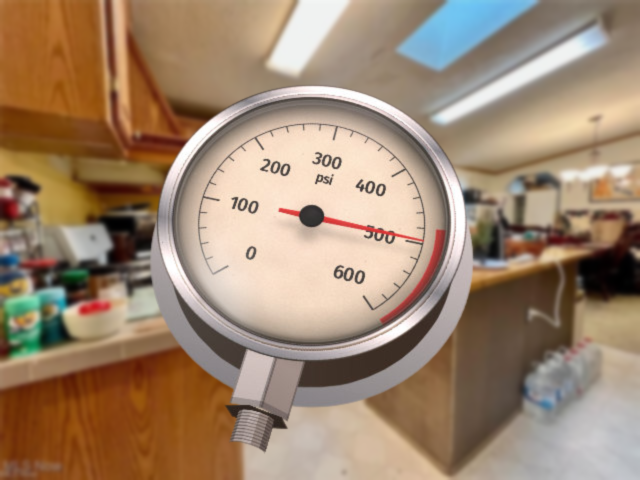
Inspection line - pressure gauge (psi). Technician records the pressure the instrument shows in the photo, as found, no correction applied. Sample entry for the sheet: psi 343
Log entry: psi 500
